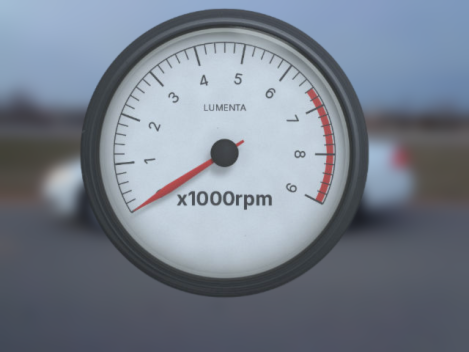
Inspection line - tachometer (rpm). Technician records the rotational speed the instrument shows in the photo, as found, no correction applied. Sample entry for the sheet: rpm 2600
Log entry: rpm 0
